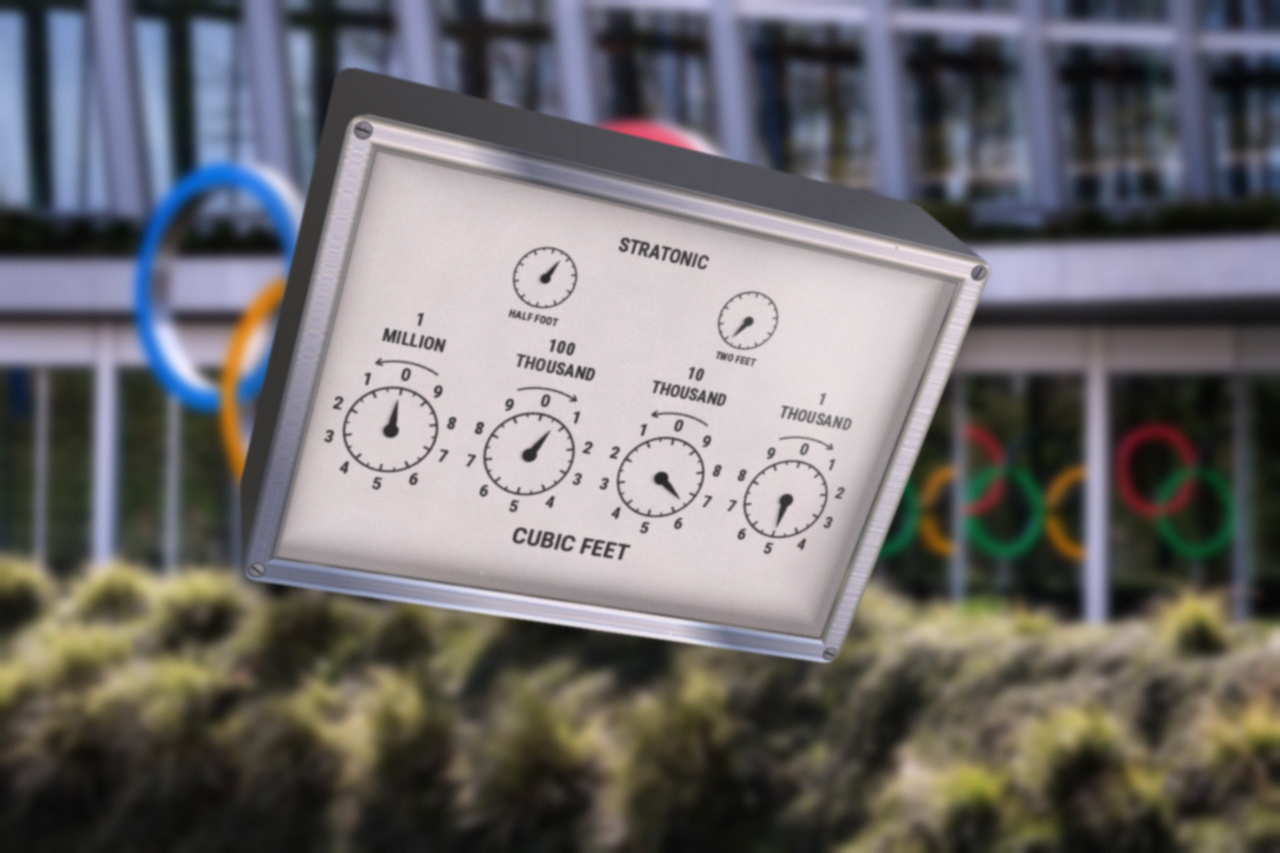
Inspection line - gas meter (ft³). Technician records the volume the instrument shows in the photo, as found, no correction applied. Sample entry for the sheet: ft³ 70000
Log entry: ft³ 6500
